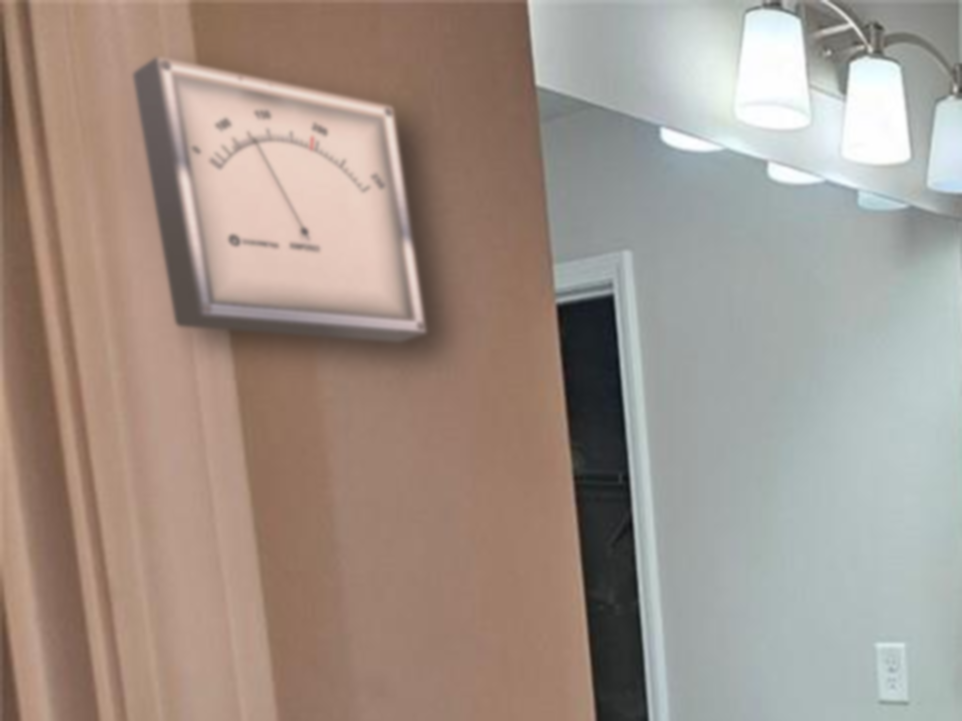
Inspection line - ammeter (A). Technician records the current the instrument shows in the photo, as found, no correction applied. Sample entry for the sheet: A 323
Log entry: A 125
